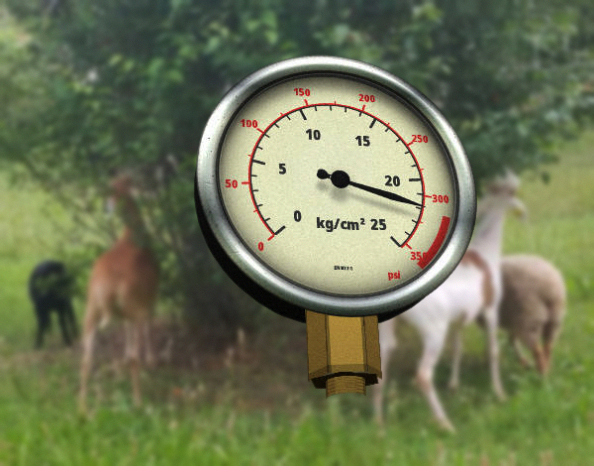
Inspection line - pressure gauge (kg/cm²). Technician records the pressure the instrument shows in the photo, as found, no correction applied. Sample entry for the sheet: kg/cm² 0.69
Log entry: kg/cm² 22
